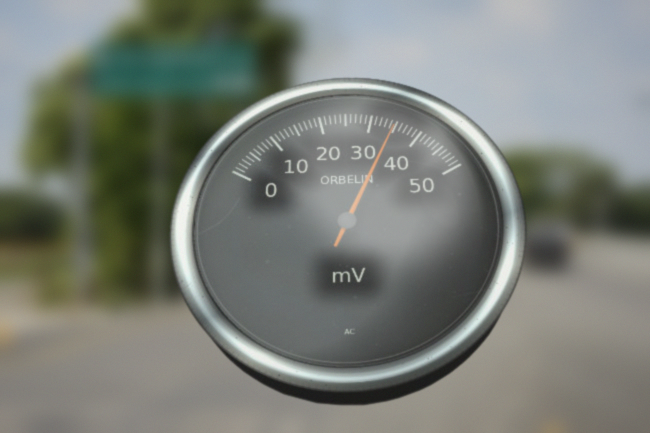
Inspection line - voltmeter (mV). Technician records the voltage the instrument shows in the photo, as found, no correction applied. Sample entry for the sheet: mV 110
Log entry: mV 35
